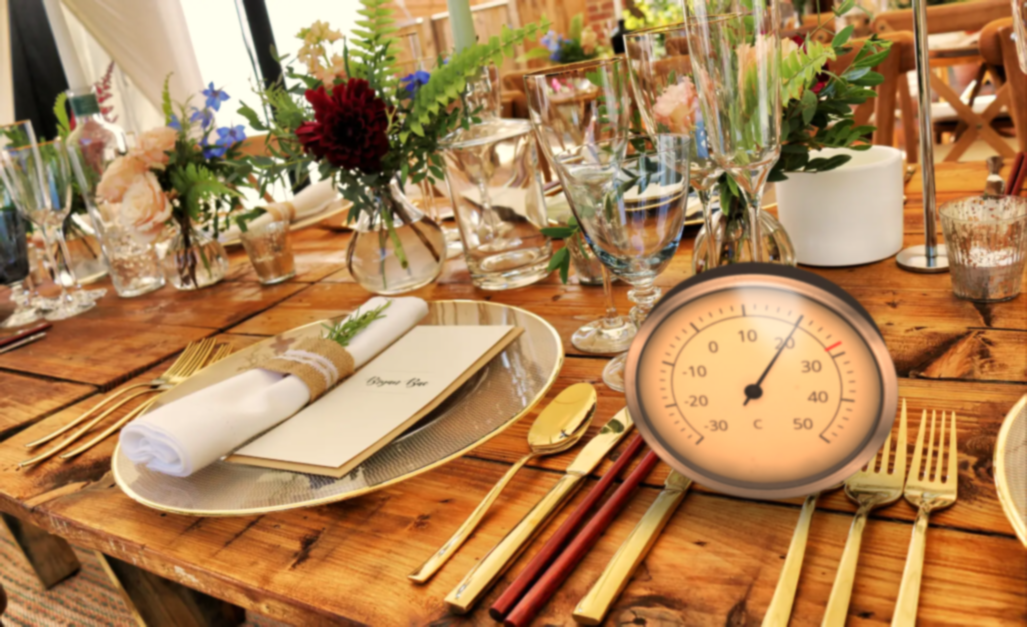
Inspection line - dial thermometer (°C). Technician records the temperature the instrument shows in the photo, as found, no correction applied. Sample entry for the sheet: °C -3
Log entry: °C 20
